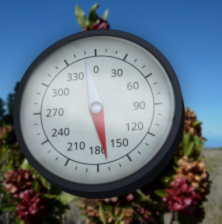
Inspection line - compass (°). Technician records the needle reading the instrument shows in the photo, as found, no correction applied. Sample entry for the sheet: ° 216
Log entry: ° 170
